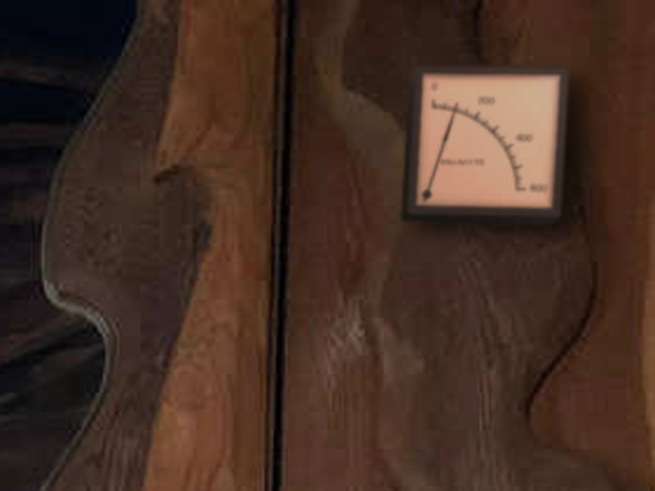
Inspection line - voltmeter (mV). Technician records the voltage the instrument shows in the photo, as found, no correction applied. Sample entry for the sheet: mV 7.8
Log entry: mV 100
